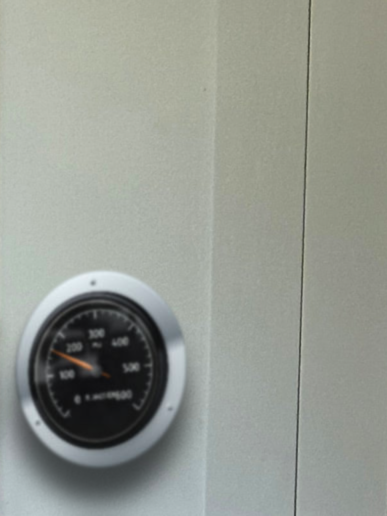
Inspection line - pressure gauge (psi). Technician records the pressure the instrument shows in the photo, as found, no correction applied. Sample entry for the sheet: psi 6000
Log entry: psi 160
